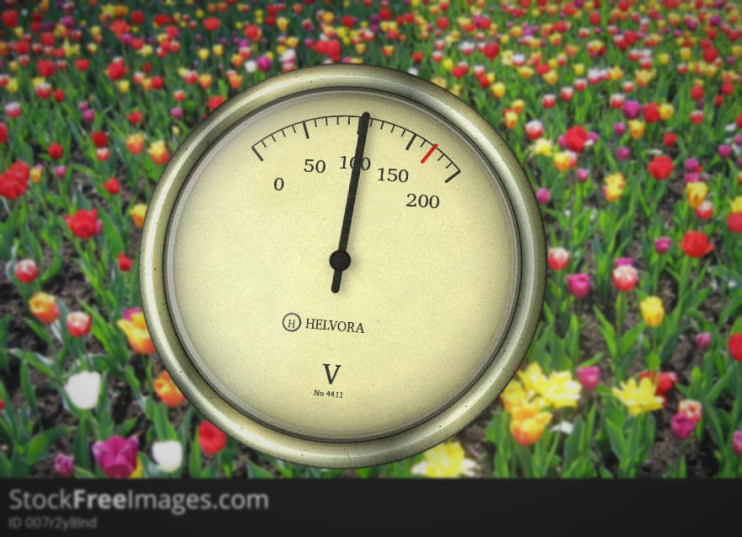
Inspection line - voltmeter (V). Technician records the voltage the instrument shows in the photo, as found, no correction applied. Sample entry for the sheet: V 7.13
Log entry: V 105
